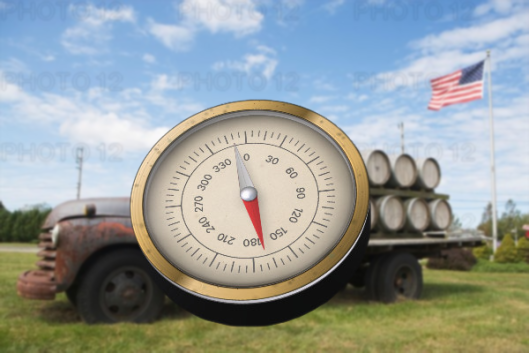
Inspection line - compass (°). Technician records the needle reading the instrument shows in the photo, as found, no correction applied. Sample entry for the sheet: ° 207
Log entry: ° 170
